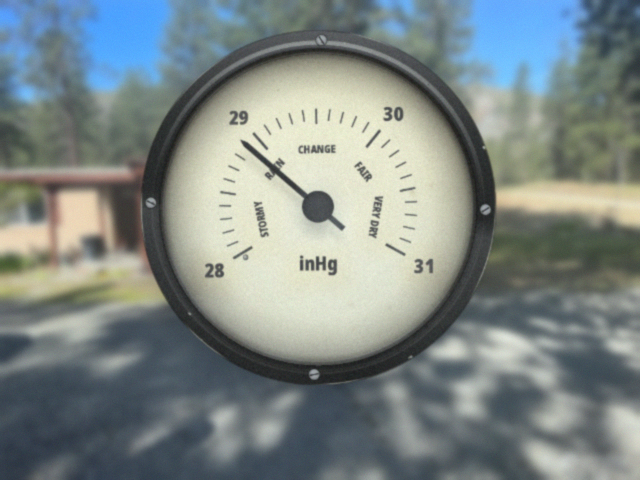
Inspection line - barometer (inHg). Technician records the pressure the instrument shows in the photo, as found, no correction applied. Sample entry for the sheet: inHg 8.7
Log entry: inHg 28.9
